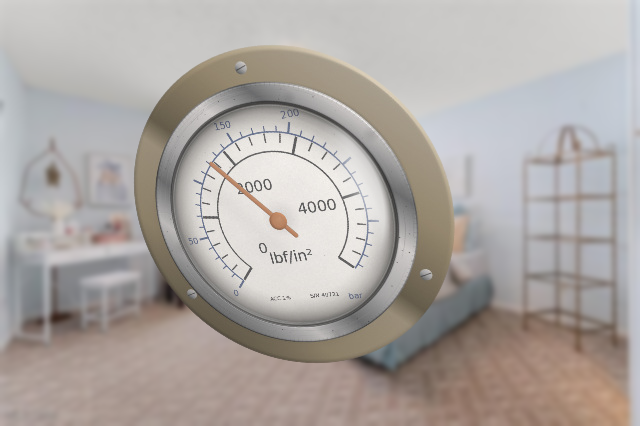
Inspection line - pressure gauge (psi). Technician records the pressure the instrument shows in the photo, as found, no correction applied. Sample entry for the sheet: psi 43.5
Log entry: psi 1800
